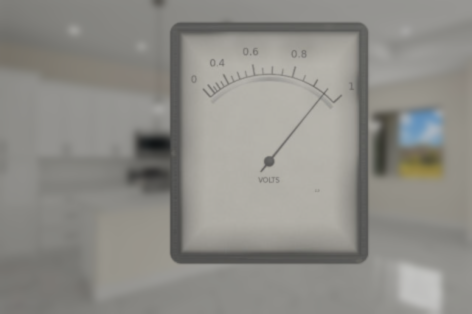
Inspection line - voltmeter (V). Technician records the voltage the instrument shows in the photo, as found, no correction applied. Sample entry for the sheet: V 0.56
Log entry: V 0.95
